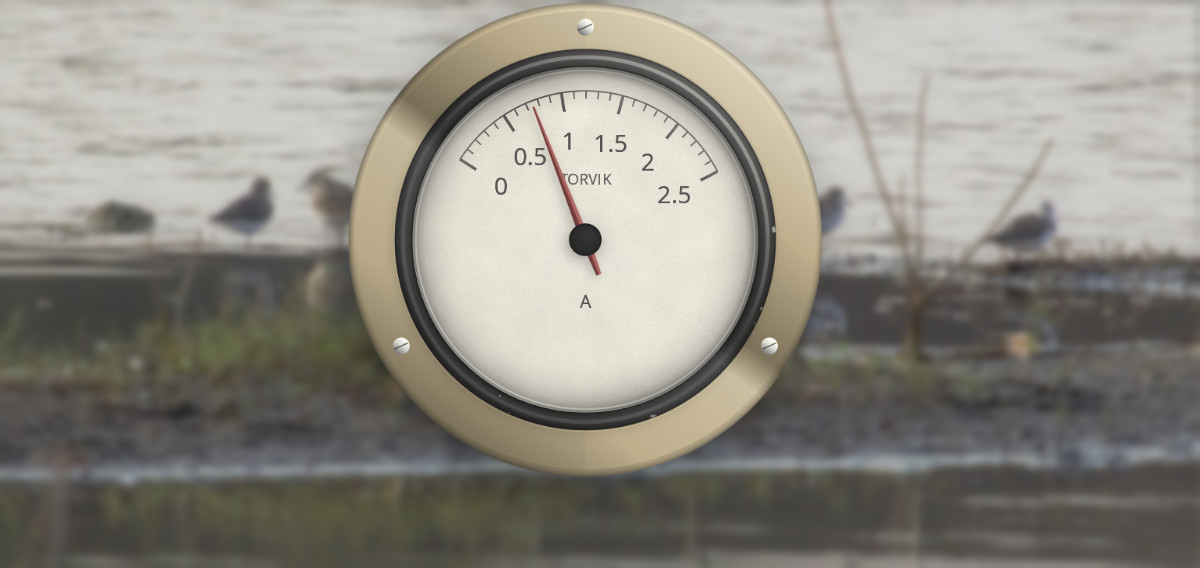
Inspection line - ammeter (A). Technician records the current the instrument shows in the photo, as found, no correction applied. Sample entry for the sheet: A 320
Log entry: A 0.75
